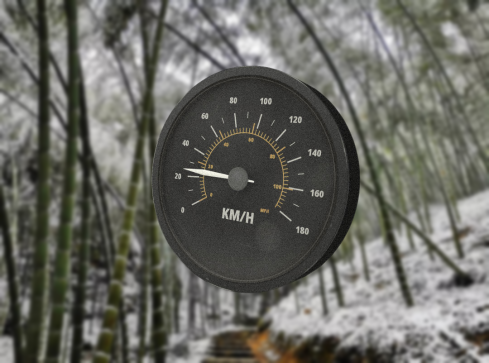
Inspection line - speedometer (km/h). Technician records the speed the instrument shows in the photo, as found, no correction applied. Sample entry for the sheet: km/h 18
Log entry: km/h 25
